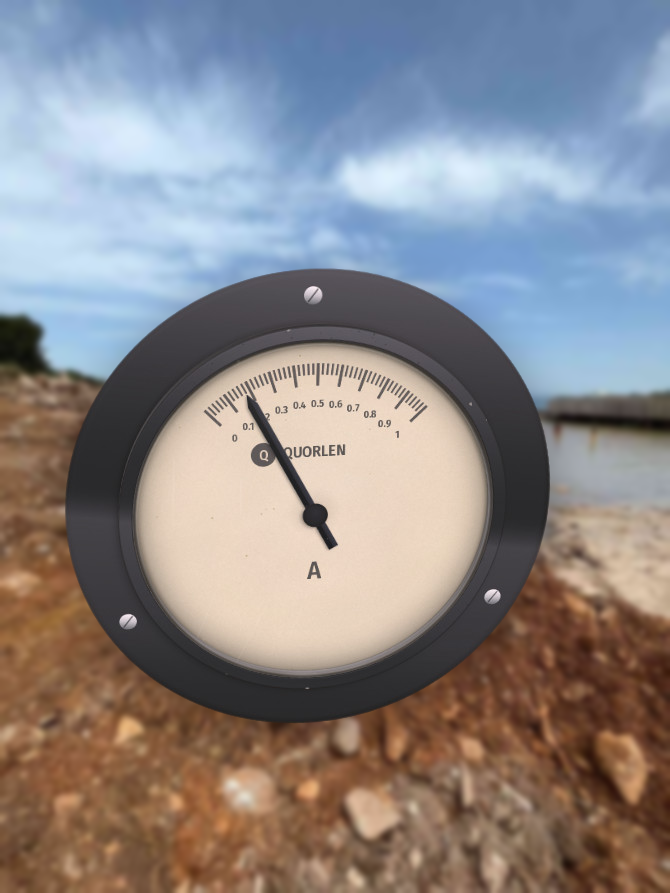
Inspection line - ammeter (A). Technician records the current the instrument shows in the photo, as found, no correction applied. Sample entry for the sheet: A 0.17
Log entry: A 0.18
